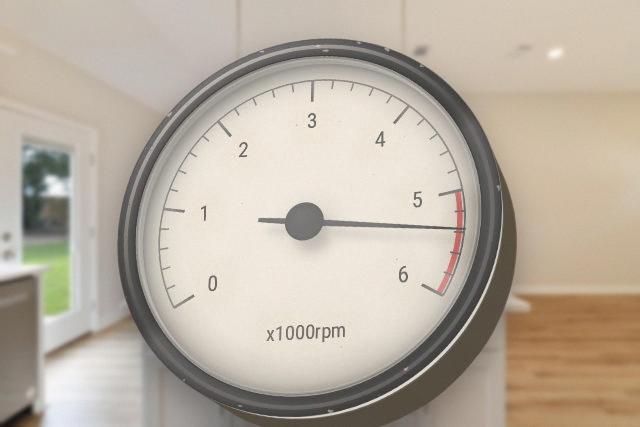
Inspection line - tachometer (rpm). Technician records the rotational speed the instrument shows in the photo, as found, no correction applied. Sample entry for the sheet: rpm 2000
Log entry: rpm 5400
